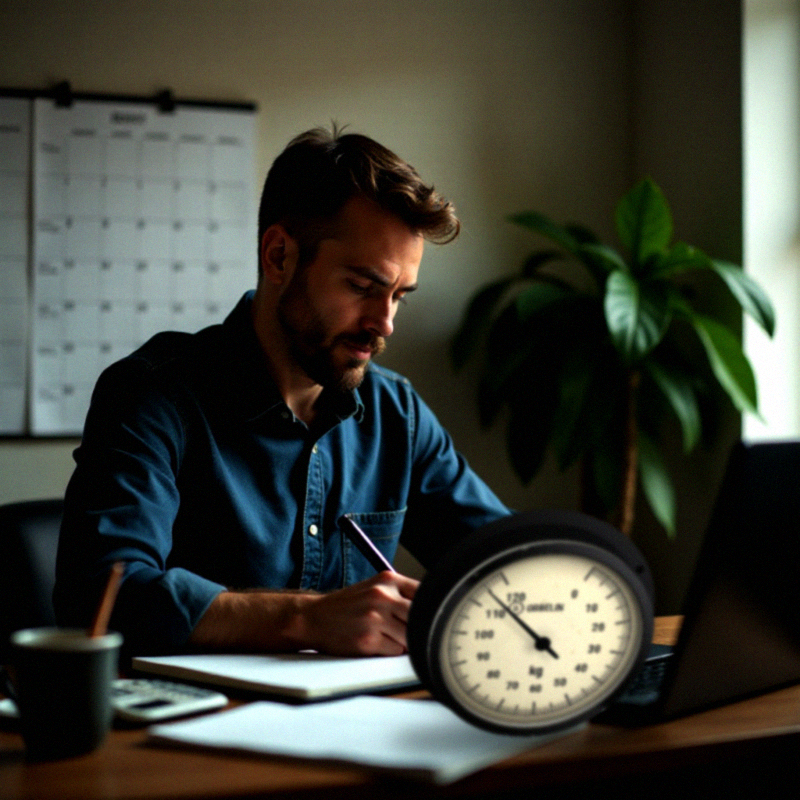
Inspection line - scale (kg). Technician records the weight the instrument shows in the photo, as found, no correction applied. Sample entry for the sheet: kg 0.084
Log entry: kg 115
